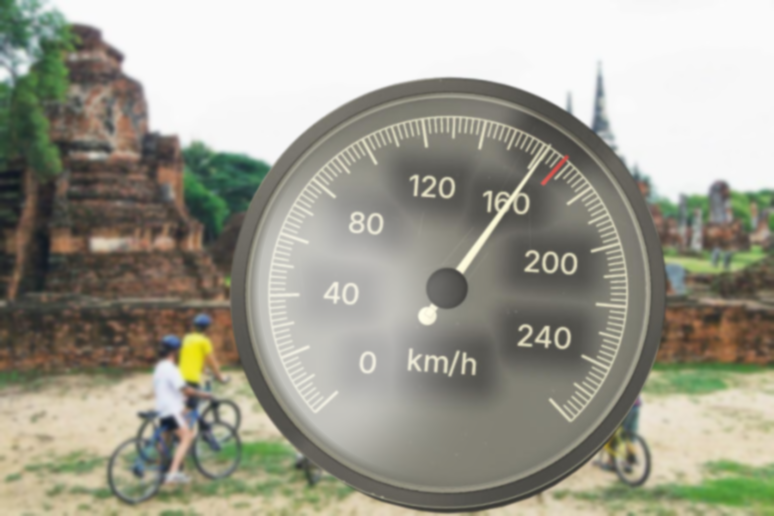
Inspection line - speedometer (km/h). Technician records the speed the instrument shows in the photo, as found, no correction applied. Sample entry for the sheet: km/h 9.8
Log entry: km/h 162
